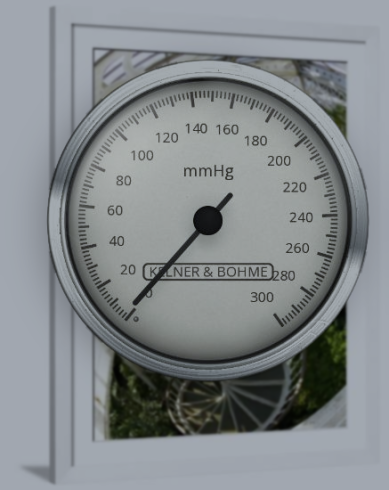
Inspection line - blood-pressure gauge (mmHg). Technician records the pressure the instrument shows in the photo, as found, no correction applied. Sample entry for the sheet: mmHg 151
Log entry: mmHg 2
